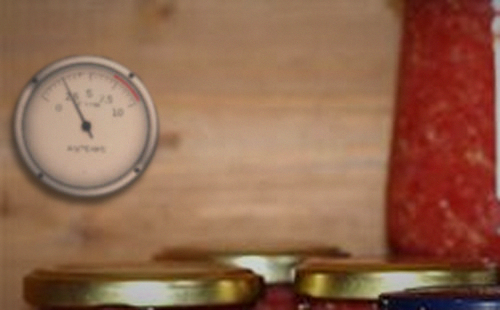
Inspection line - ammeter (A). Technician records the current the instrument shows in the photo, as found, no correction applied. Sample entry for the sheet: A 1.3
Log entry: A 2.5
